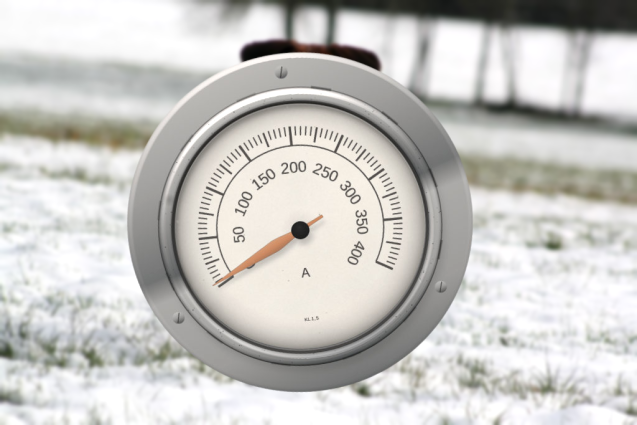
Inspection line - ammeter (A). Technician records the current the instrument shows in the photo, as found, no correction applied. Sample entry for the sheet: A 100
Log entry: A 5
